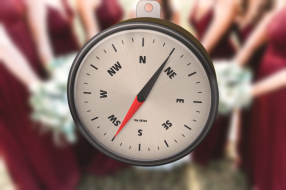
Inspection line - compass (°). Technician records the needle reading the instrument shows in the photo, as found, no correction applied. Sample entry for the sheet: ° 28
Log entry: ° 210
